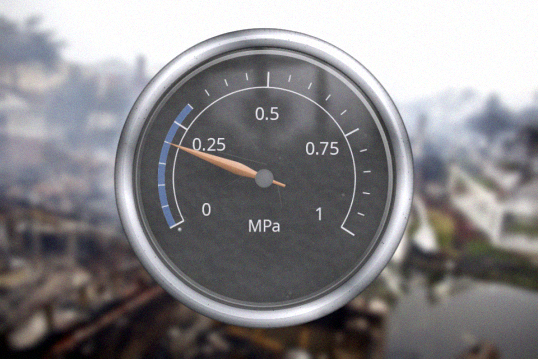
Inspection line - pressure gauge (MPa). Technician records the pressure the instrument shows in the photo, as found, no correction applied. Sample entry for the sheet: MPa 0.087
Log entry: MPa 0.2
